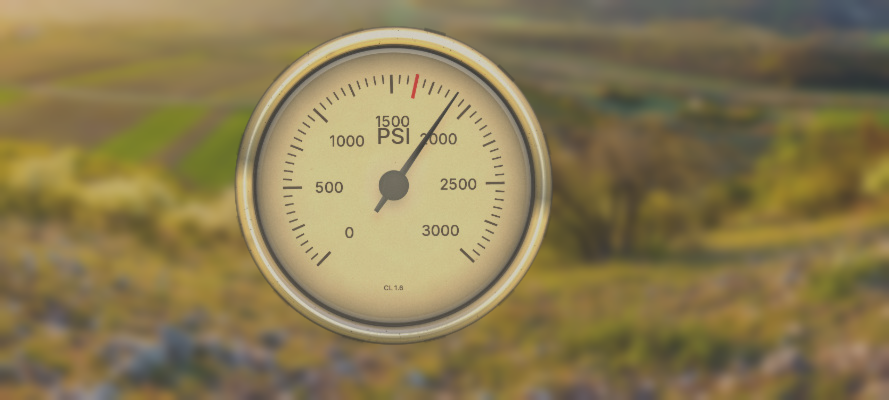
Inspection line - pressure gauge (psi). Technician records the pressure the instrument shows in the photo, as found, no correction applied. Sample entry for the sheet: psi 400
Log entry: psi 1900
